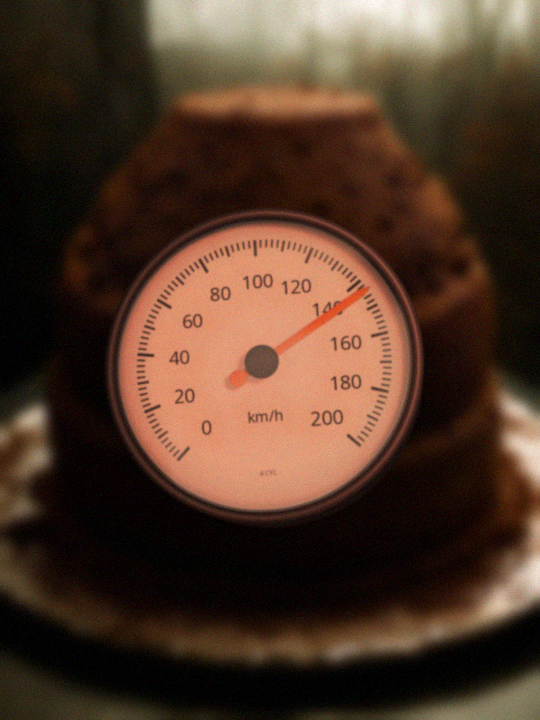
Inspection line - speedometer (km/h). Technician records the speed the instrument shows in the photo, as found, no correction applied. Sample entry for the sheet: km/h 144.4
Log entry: km/h 144
